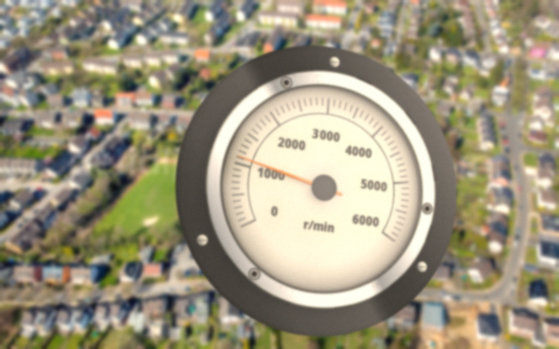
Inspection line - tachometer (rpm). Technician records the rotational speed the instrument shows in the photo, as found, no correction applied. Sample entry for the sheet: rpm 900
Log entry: rpm 1100
